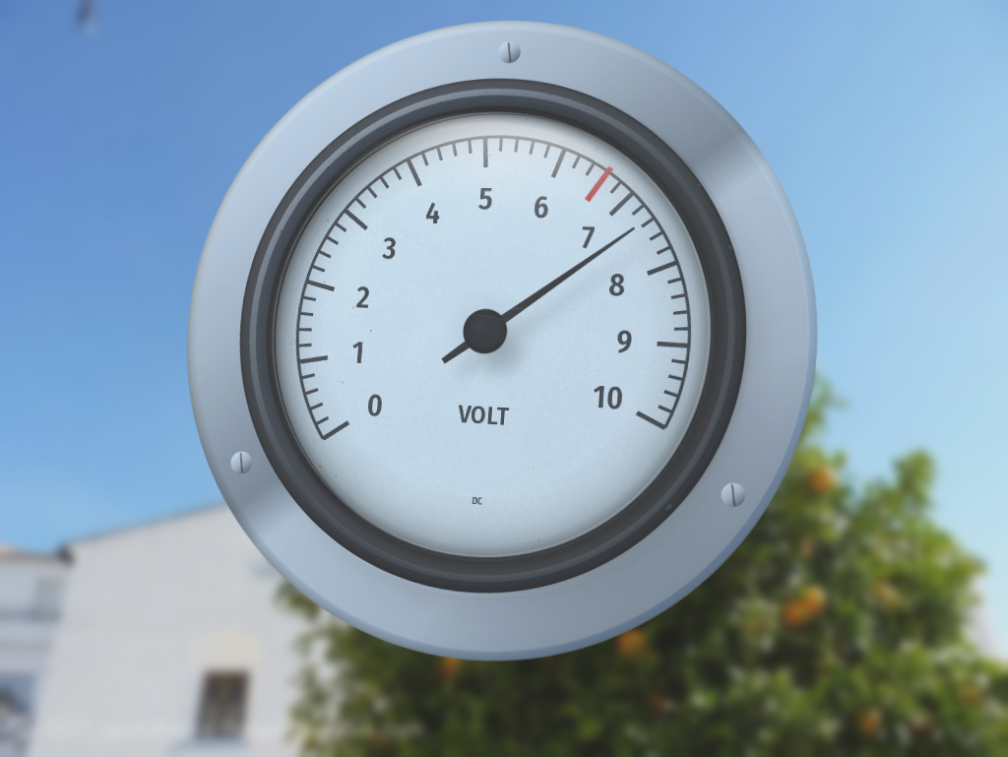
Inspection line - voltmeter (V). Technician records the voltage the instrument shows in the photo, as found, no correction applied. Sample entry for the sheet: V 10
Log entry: V 7.4
